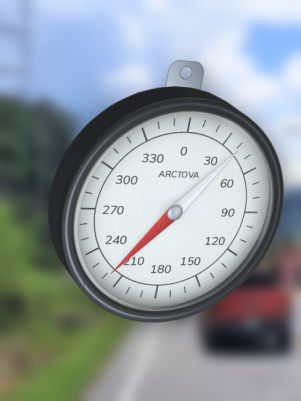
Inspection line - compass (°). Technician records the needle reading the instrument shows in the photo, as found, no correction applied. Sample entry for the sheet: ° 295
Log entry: ° 220
